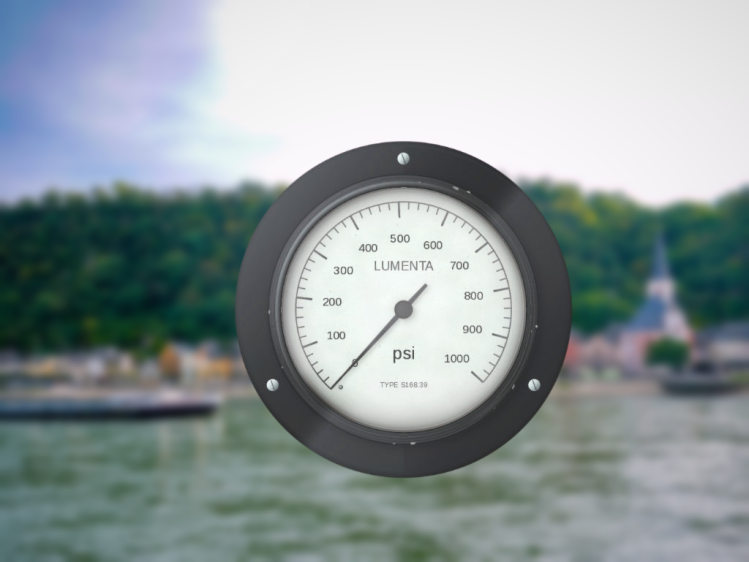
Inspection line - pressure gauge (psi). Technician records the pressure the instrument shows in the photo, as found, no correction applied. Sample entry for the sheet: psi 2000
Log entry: psi 0
